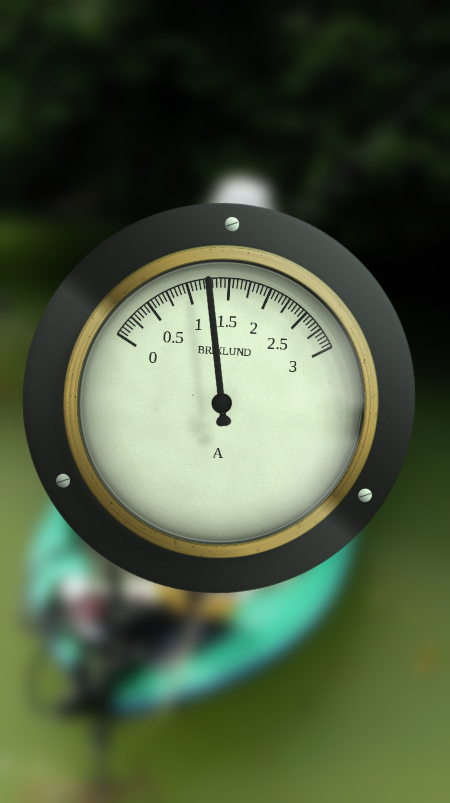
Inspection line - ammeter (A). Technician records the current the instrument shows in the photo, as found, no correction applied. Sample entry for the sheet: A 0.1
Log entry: A 1.25
